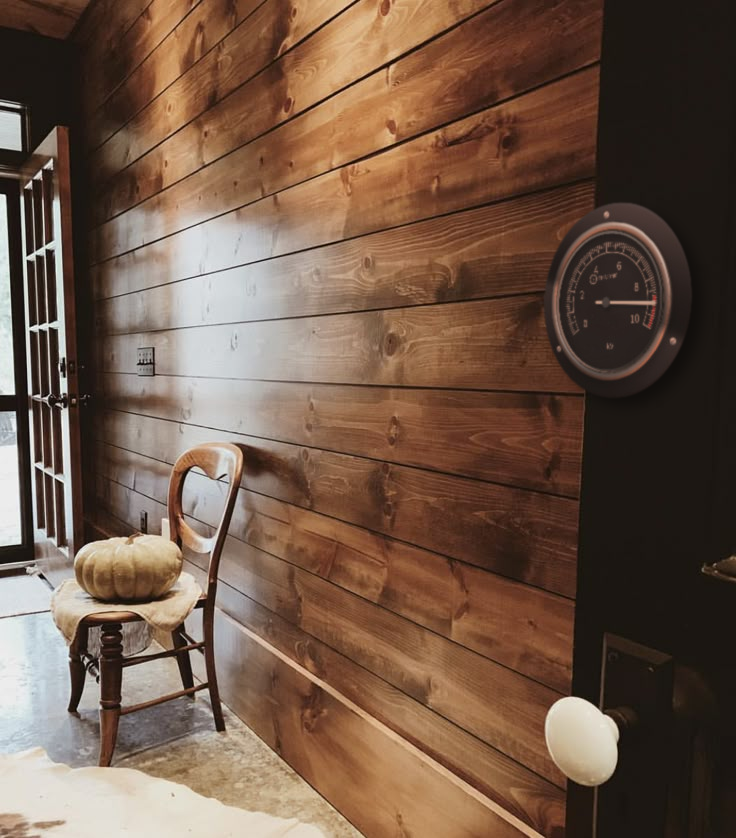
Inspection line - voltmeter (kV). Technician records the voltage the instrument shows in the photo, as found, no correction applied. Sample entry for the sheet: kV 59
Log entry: kV 9
